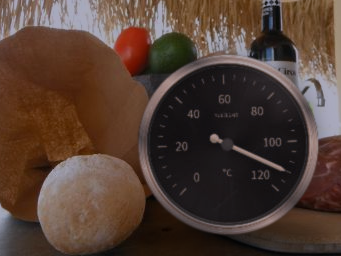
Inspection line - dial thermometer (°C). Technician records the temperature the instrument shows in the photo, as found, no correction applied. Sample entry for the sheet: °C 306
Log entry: °C 112
